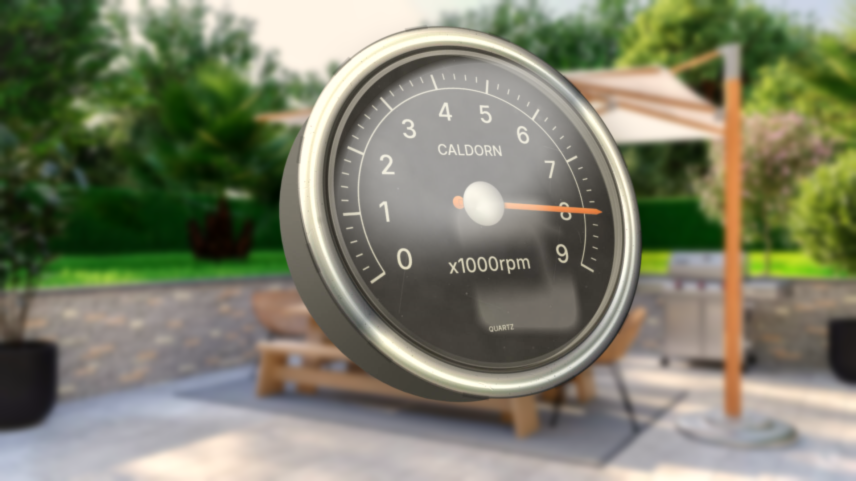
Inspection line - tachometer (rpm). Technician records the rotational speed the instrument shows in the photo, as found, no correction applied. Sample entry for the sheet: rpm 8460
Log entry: rpm 8000
